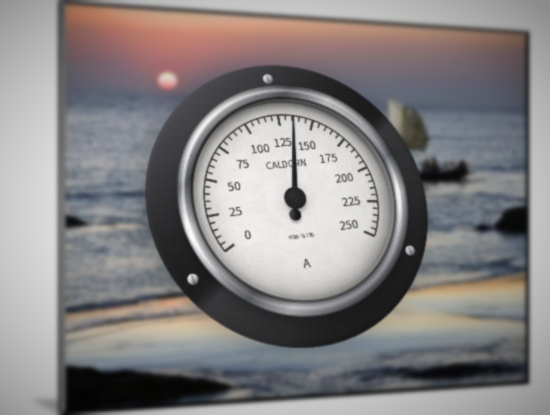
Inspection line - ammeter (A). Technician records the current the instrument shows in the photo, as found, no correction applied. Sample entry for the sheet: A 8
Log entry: A 135
